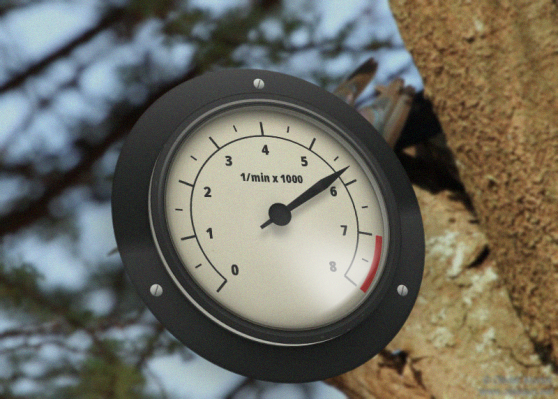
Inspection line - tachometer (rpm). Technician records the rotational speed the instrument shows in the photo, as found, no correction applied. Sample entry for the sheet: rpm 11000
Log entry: rpm 5750
